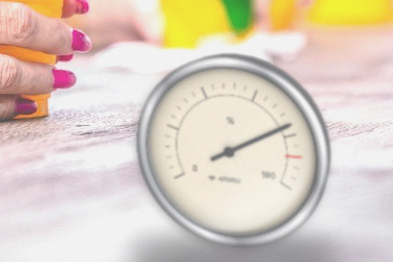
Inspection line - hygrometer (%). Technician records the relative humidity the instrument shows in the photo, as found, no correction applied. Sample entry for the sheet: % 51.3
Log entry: % 76
